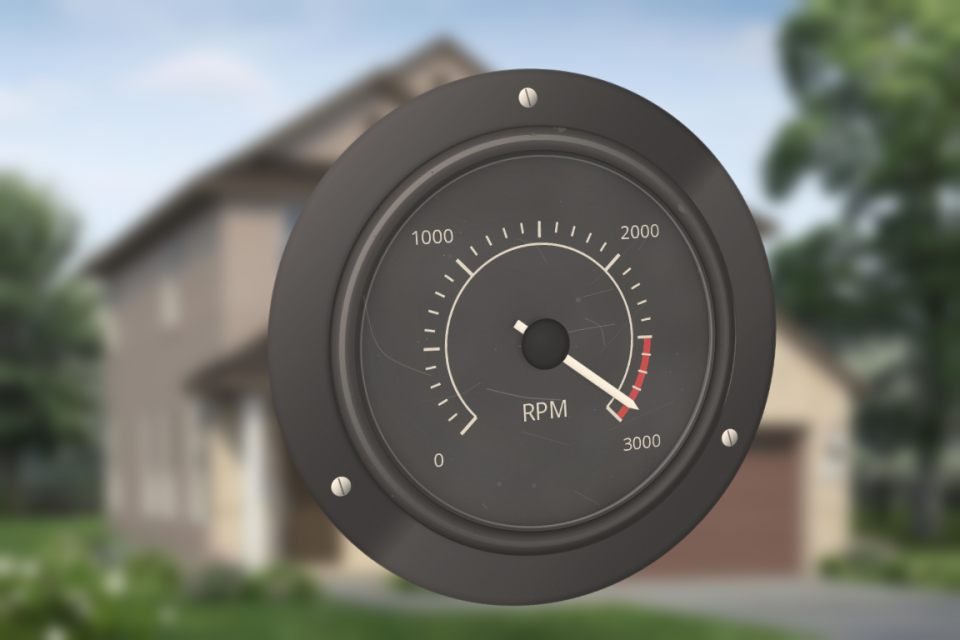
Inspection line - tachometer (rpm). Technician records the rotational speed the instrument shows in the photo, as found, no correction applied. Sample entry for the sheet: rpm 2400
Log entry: rpm 2900
